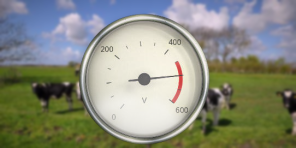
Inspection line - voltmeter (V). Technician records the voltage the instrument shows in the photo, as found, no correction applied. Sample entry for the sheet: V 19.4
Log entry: V 500
